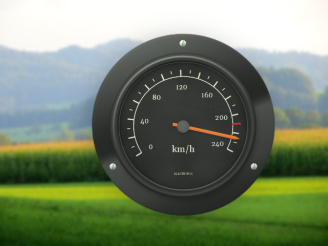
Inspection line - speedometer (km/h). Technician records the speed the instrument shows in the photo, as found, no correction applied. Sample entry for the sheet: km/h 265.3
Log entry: km/h 225
